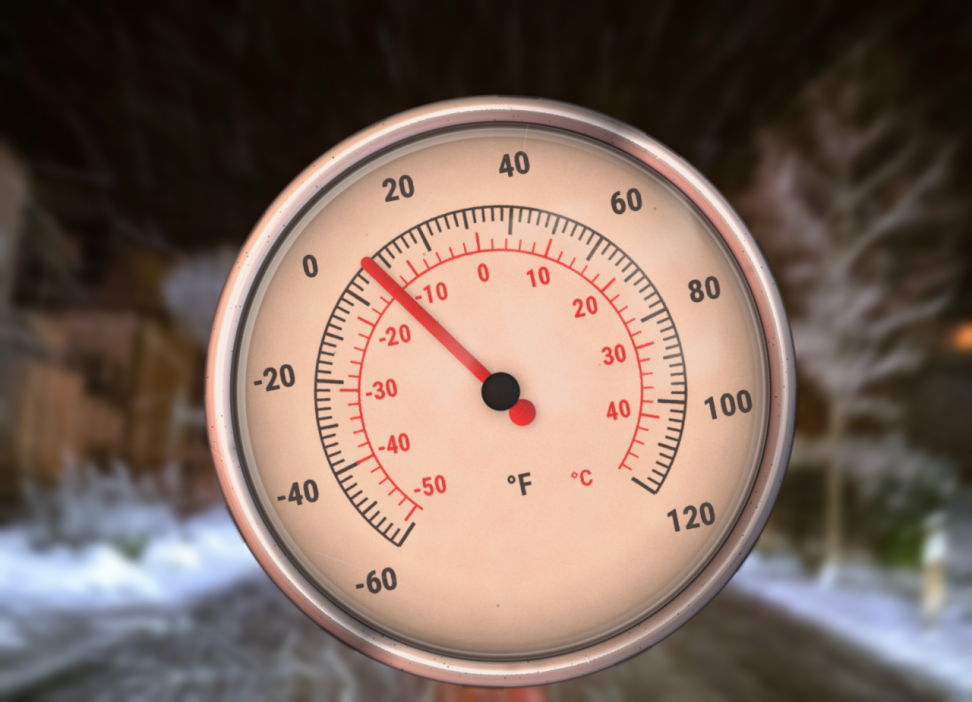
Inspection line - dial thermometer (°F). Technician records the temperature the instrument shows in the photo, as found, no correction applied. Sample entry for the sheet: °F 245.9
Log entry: °F 7
